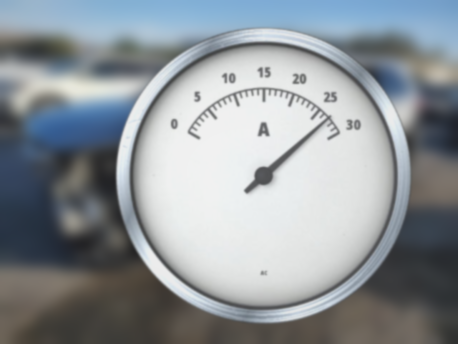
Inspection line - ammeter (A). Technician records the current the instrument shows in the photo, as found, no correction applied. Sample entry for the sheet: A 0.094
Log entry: A 27
